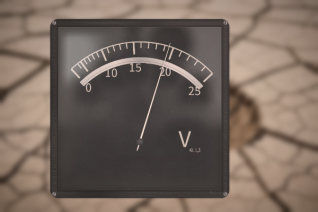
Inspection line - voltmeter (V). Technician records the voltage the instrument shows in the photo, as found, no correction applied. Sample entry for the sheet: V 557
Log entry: V 19.5
